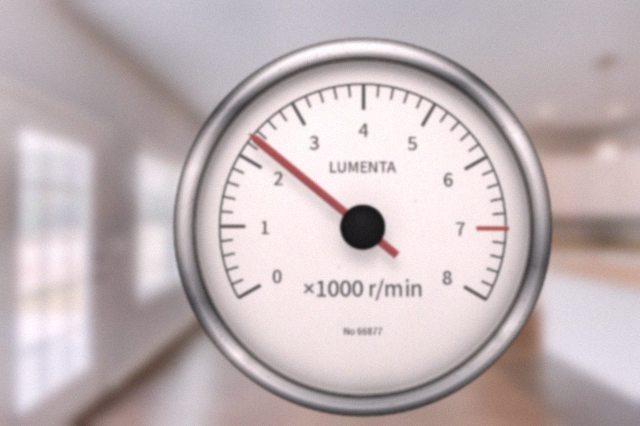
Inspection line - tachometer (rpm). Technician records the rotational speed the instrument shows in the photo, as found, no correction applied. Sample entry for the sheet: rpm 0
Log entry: rpm 2300
